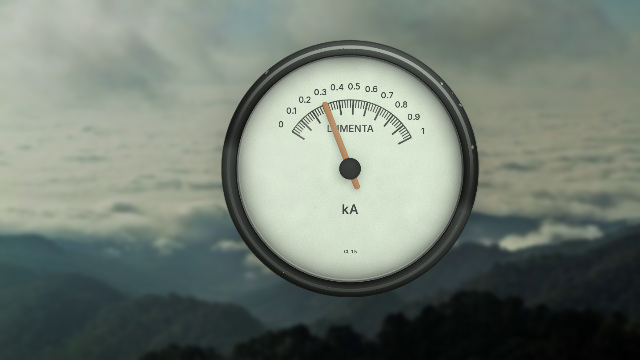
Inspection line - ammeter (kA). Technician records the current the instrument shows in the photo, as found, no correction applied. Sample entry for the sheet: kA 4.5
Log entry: kA 0.3
